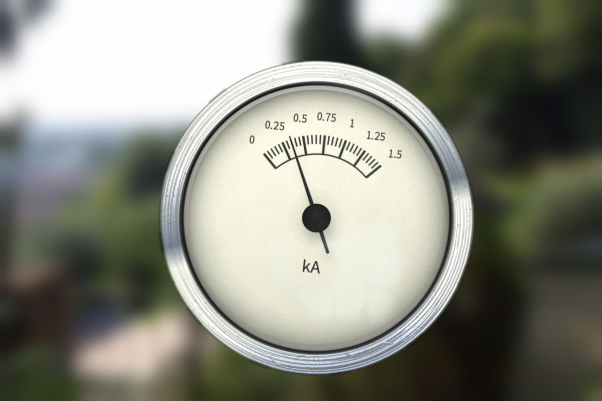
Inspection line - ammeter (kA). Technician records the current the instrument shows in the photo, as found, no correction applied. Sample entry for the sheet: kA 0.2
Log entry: kA 0.35
